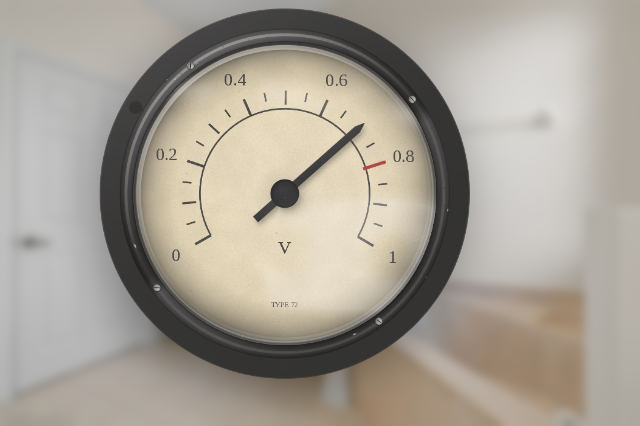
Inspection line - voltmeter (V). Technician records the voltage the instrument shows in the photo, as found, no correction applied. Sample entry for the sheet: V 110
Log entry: V 0.7
